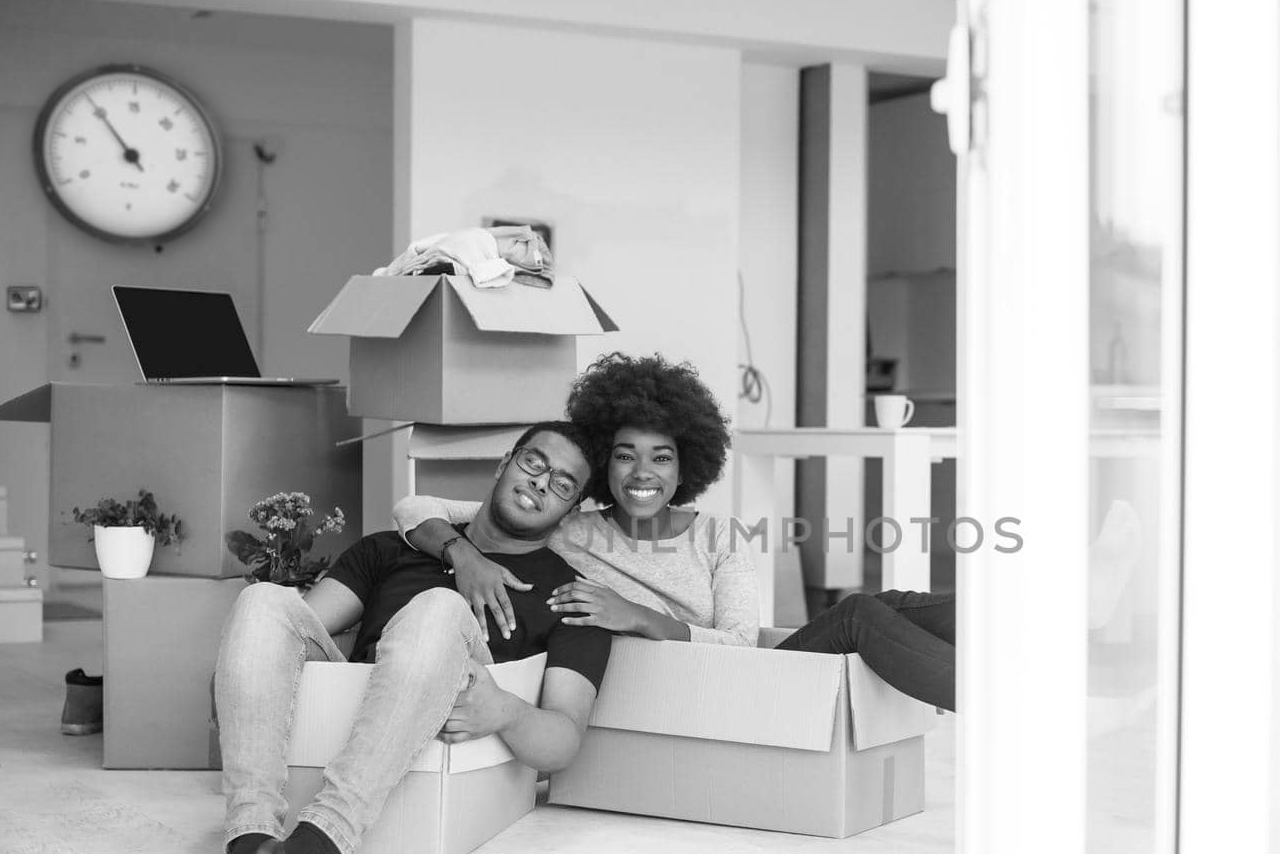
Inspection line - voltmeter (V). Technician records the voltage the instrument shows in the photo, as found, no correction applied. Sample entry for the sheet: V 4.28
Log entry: V 10
